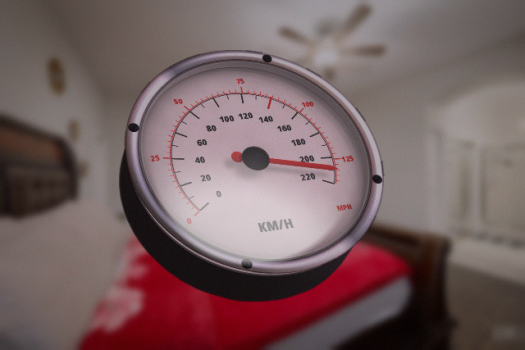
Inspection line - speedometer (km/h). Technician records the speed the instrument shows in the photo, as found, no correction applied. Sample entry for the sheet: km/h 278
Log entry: km/h 210
